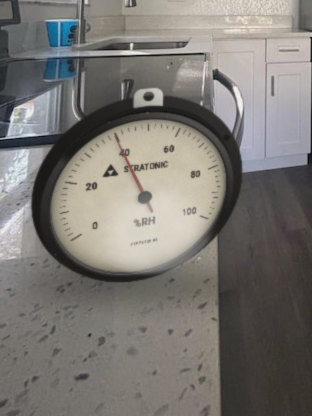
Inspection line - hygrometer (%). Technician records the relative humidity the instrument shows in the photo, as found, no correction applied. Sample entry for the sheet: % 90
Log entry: % 40
